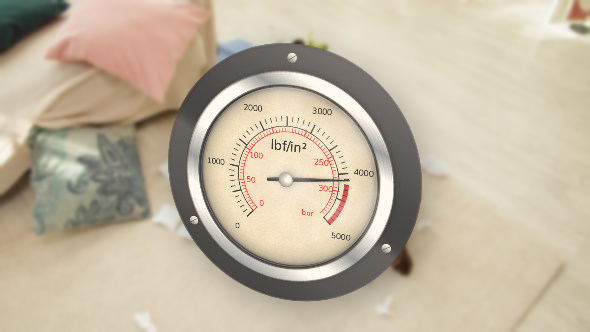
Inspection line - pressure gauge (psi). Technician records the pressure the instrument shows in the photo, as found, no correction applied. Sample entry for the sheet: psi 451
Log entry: psi 4100
